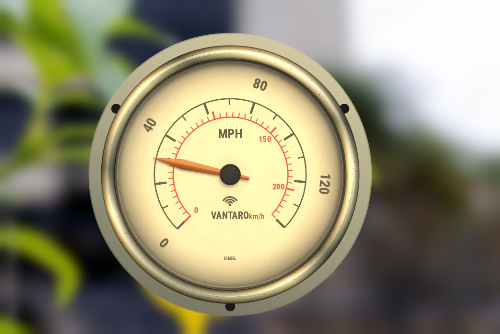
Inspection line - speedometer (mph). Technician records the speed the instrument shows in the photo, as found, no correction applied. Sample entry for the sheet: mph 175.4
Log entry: mph 30
